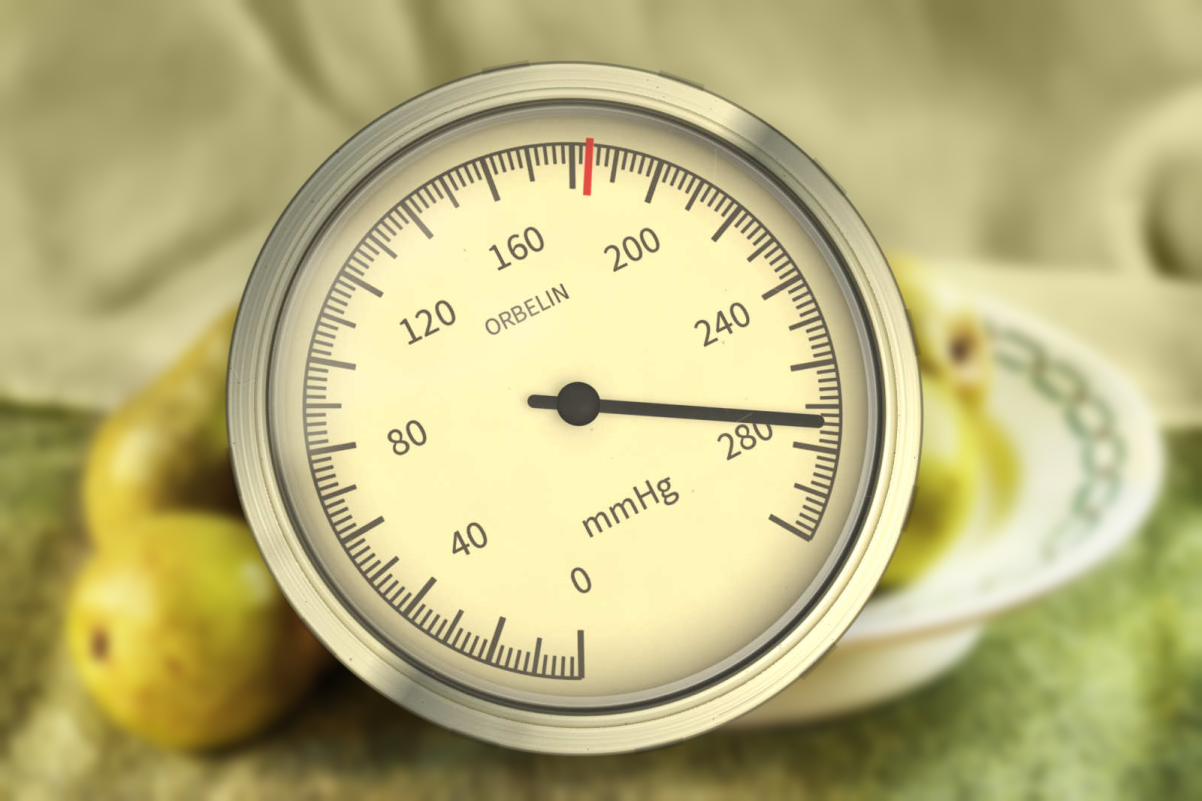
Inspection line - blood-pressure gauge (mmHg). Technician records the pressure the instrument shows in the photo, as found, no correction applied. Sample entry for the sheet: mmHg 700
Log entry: mmHg 274
